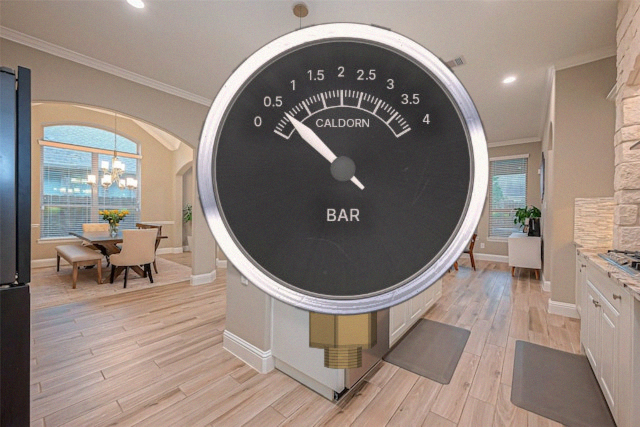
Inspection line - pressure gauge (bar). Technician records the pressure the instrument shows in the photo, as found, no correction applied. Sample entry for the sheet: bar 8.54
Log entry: bar 0.5
